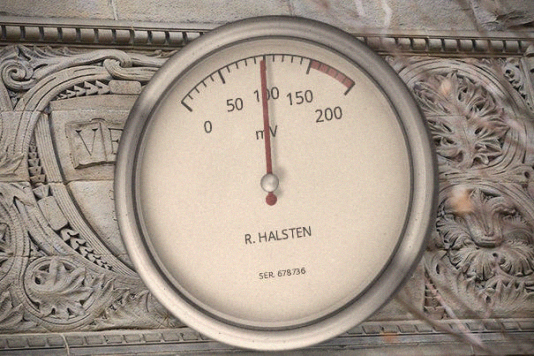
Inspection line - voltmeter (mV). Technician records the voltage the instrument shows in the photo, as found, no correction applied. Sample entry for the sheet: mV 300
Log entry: mV 100
